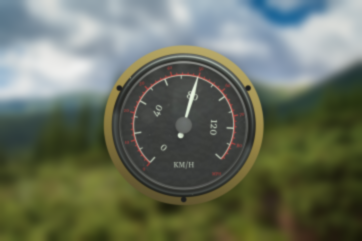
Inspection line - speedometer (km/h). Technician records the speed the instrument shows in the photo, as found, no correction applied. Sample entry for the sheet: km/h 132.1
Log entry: km/h 80
